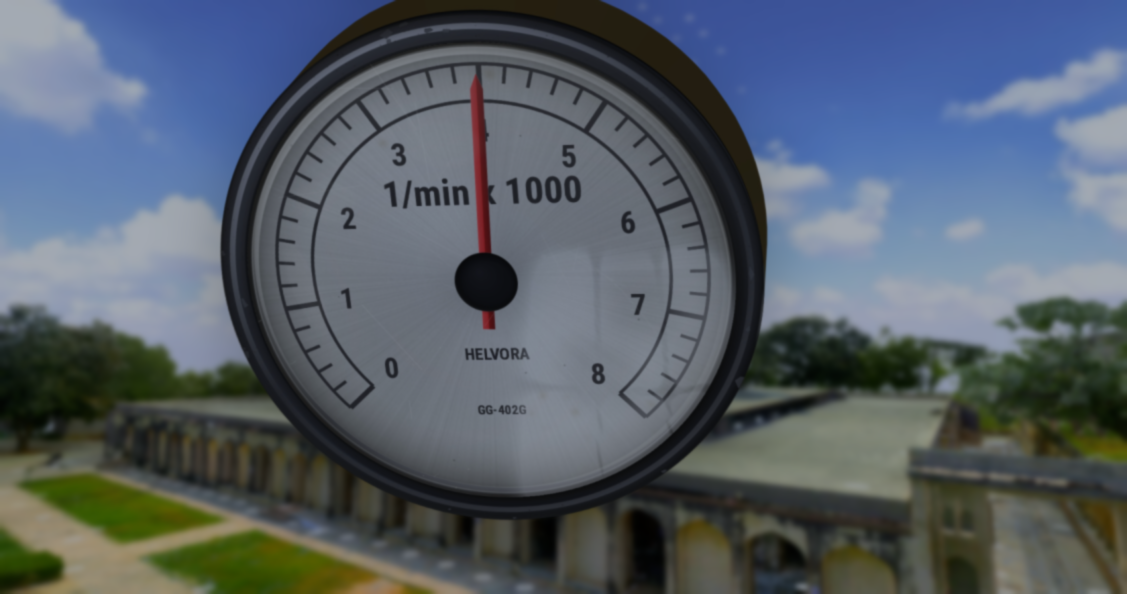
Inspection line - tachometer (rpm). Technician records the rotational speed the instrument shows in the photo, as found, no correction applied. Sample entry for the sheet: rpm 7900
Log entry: rpm 4000
